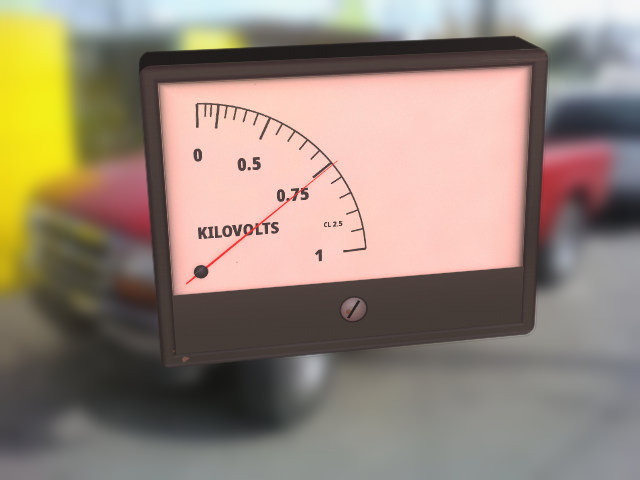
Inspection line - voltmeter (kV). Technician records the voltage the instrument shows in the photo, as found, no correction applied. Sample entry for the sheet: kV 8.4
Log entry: kV 0.75
